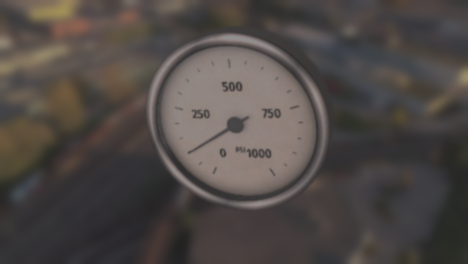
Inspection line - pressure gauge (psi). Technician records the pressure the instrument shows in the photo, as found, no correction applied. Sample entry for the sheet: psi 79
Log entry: psi 100
